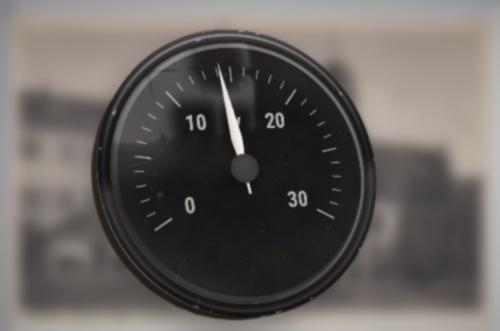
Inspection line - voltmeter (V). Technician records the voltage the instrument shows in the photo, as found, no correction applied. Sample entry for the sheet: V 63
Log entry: V 14
